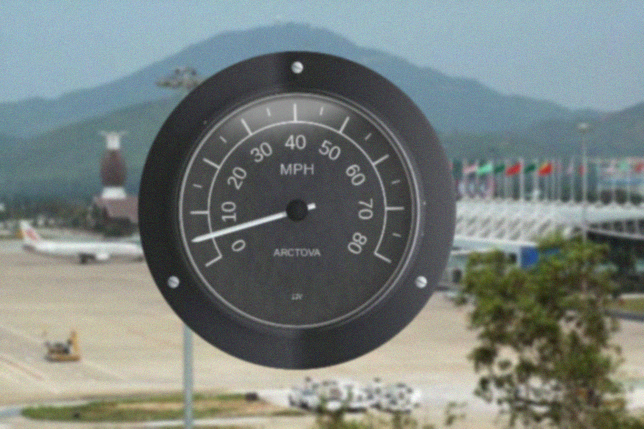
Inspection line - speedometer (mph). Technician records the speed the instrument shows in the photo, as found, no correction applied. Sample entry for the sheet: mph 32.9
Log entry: mph 5
